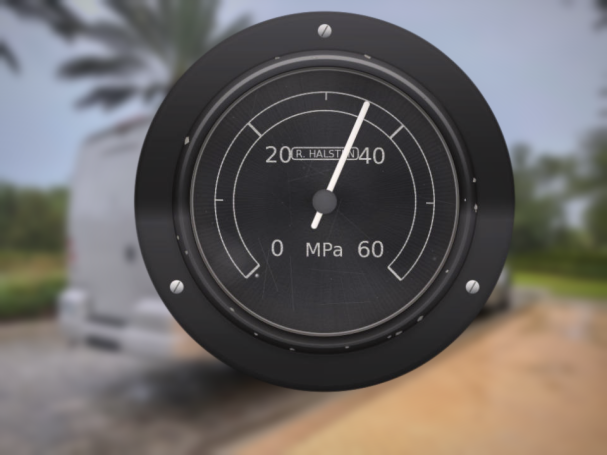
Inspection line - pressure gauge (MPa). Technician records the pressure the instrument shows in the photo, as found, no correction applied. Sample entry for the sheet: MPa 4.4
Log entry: MPa 35
